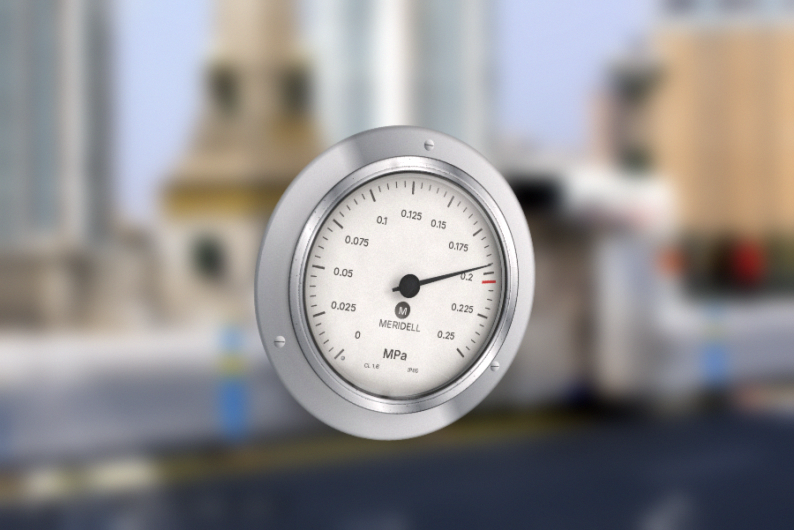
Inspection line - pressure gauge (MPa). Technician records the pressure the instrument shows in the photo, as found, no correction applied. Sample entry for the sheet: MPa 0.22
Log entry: MPa 0.195
